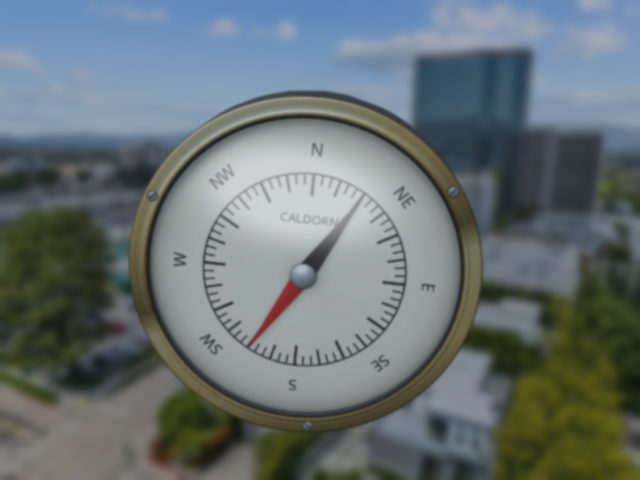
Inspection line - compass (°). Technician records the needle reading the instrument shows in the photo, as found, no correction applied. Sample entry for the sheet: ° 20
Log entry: ° 210
